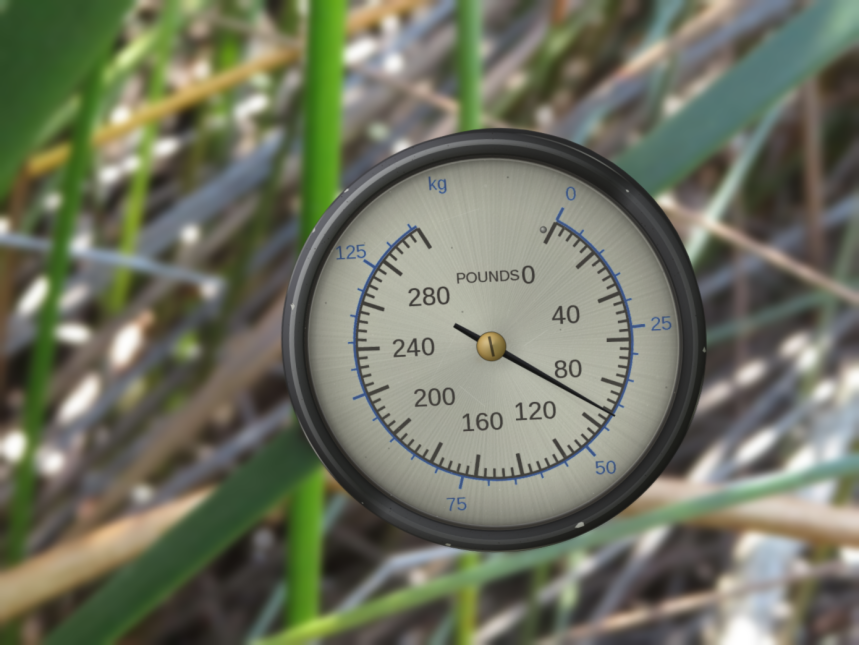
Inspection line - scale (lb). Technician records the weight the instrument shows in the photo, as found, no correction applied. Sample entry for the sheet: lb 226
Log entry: lb 92
